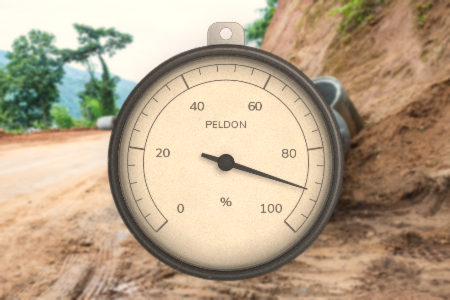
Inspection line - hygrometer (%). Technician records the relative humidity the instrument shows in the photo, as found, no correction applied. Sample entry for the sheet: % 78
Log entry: % 90
